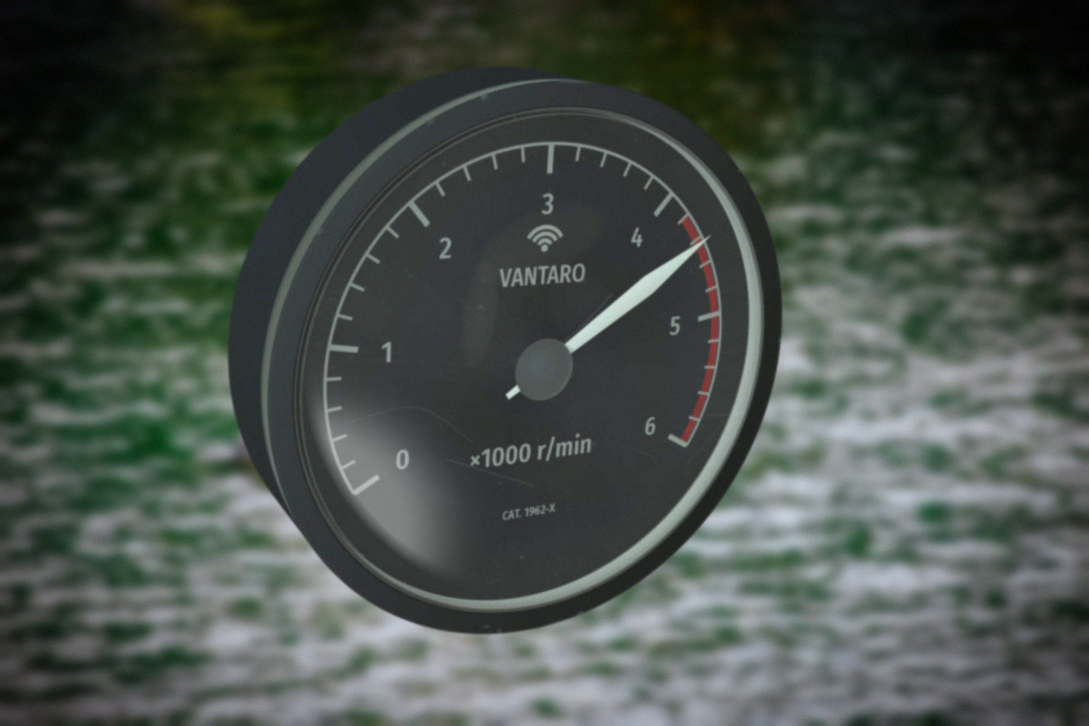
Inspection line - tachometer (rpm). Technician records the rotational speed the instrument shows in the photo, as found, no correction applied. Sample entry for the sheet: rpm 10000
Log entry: rpm 4400
